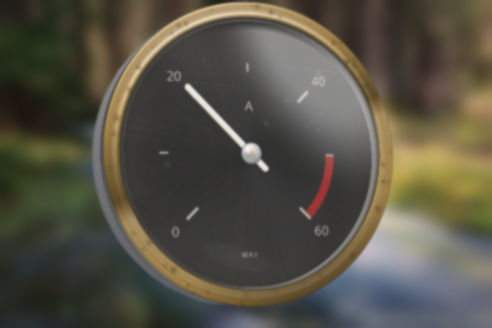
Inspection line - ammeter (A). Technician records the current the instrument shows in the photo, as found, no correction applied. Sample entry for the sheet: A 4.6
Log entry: A 20
